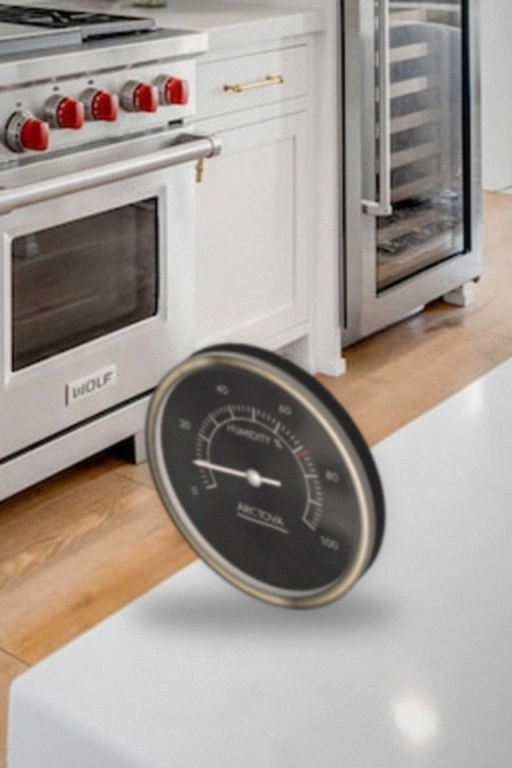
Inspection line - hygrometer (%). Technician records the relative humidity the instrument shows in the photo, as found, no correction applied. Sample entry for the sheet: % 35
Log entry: % 10
